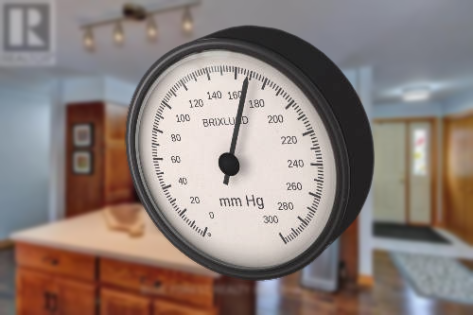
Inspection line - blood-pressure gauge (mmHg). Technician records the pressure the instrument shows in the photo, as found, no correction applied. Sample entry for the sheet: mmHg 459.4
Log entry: mmHg 170
